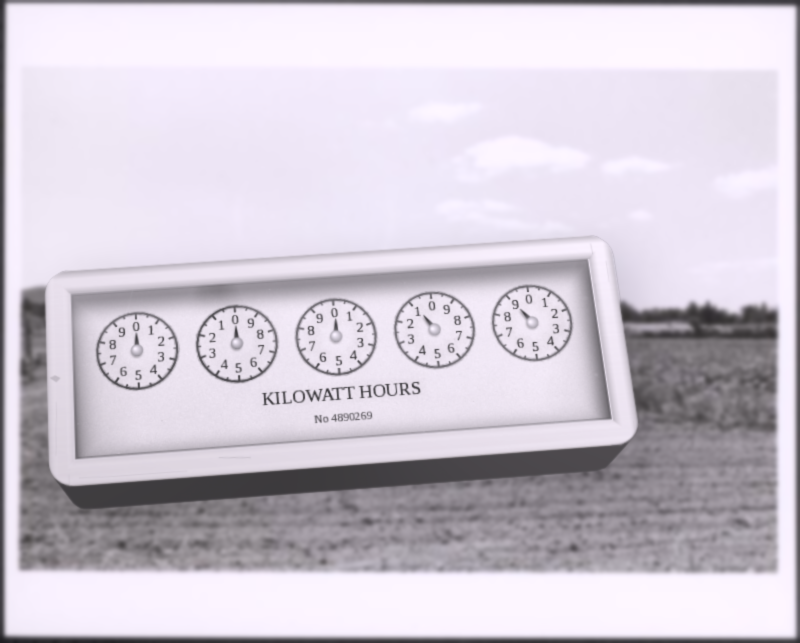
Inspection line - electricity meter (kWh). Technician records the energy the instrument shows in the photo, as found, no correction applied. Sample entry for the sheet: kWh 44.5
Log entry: kWh 9
